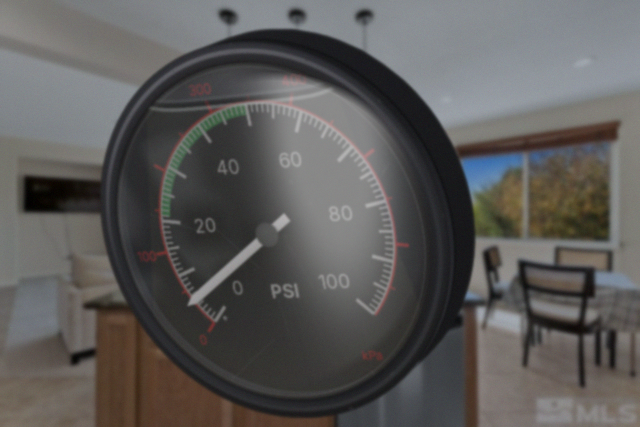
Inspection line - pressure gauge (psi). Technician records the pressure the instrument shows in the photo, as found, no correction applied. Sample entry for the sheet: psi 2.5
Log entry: psi 5
